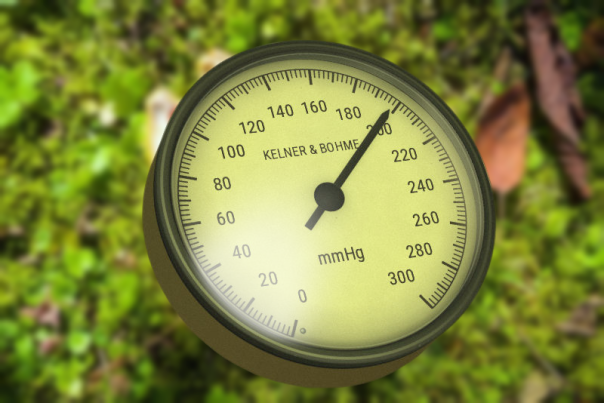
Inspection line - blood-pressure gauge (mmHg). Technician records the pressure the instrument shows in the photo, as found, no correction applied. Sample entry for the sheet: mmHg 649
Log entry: mmHg 198
